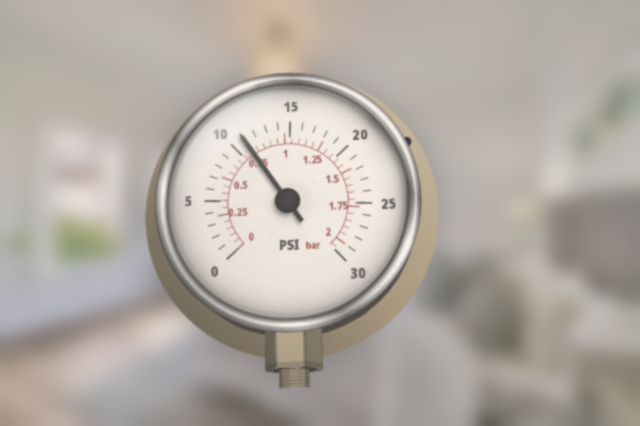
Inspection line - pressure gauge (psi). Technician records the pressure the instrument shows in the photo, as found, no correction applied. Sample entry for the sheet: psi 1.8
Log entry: psi 11
